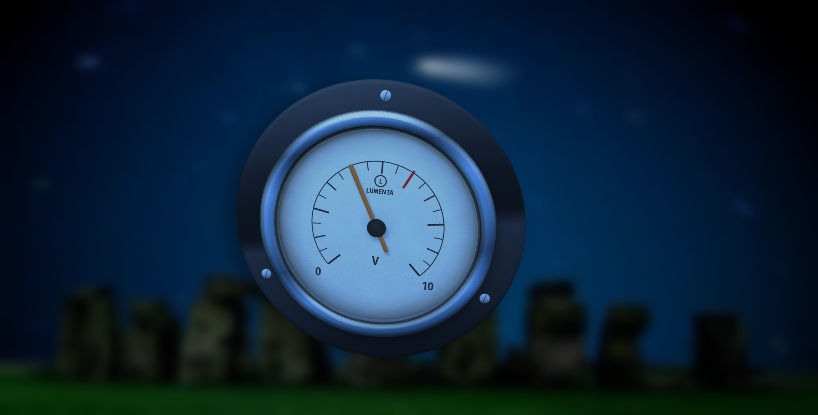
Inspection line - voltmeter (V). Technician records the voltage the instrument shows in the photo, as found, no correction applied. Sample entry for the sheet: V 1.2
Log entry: V 4
